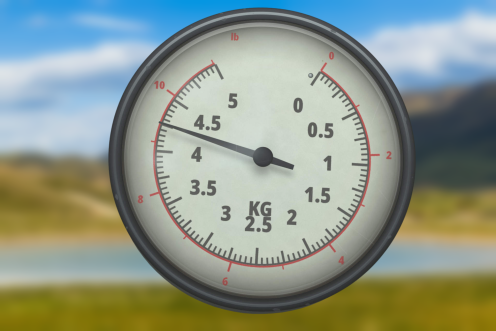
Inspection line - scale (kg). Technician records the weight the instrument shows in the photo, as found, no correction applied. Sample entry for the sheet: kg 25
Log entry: kg 4.25
